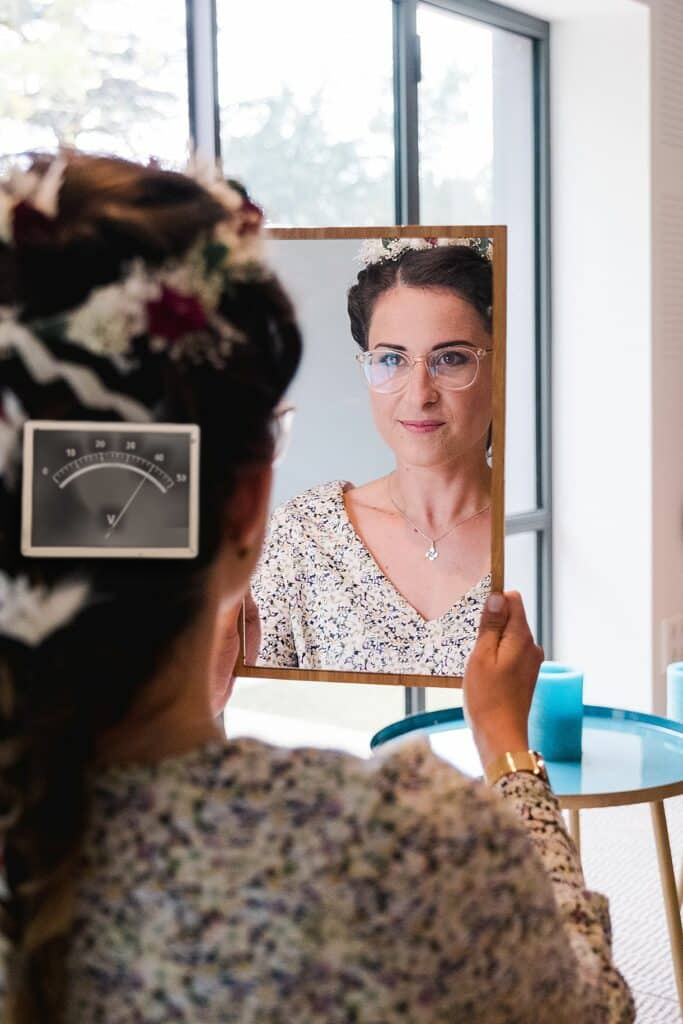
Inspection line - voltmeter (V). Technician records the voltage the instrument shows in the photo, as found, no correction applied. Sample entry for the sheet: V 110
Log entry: V 40
